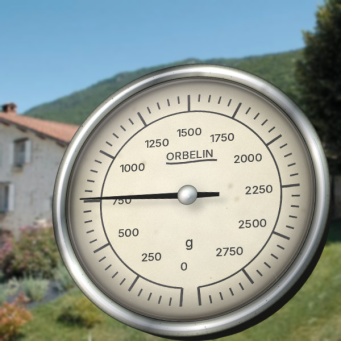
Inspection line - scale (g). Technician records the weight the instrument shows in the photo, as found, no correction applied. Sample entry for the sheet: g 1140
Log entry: g 750
